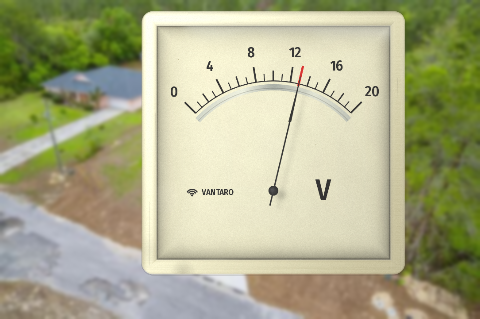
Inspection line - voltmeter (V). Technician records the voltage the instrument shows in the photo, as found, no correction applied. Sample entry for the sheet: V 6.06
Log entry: V 13
